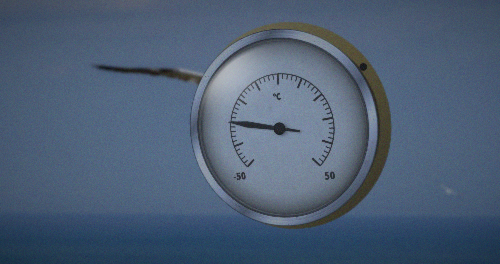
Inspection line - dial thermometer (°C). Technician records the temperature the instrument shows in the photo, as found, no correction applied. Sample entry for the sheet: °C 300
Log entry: °C -30
